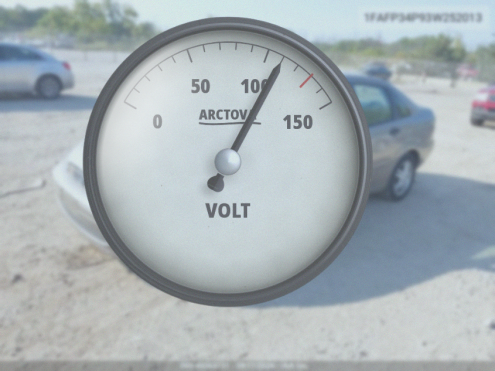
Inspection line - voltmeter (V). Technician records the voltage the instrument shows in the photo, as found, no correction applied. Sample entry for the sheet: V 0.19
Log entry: V 110
